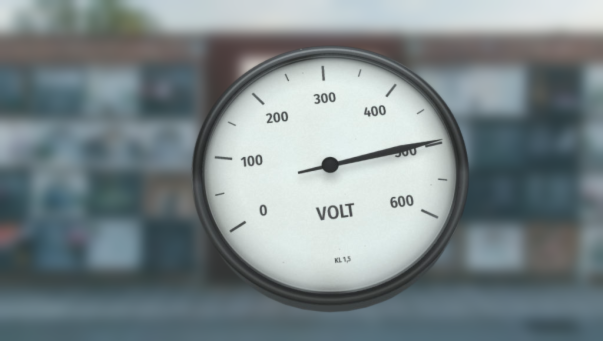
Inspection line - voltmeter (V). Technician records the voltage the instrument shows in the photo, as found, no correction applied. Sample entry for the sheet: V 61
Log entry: V 500
